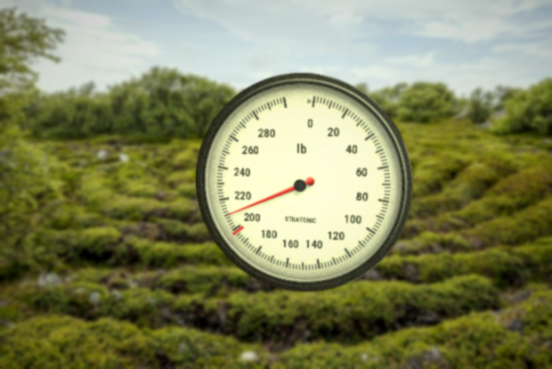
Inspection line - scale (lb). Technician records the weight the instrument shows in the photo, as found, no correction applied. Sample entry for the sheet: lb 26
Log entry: lb 210
